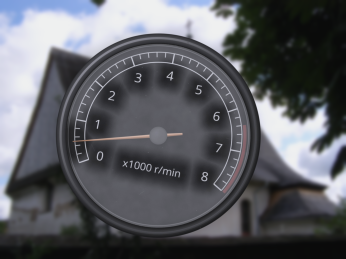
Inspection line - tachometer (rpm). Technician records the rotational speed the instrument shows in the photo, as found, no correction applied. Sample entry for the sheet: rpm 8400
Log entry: rpm 500
